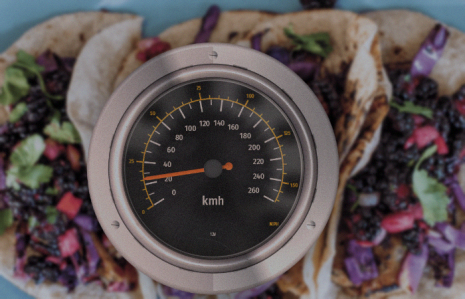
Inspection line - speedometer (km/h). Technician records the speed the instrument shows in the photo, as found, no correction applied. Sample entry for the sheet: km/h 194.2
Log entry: km/h 25
